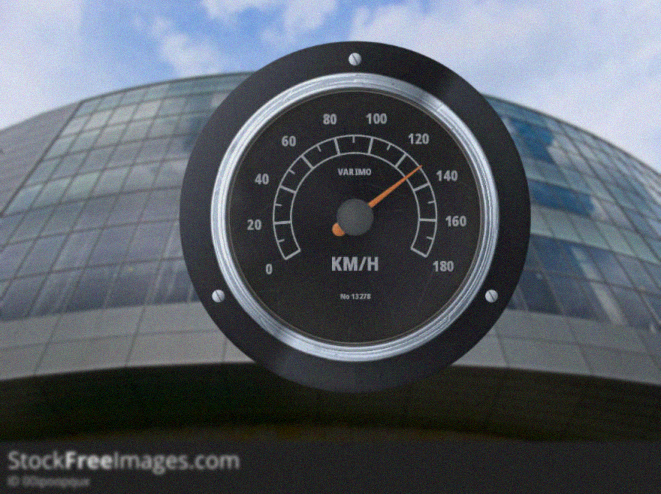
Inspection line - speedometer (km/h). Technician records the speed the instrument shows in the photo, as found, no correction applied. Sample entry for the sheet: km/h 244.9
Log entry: km/h 130
